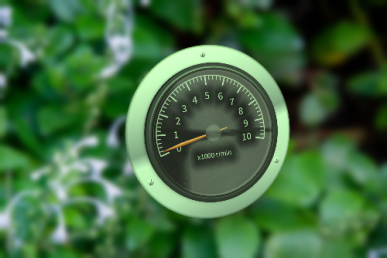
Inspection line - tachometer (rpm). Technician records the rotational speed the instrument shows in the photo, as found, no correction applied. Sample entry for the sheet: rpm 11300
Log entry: rpm 200
